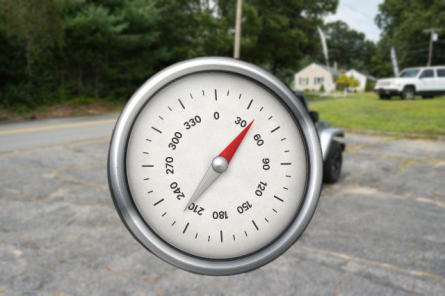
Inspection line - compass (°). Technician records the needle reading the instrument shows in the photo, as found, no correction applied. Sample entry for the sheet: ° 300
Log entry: ° 40
